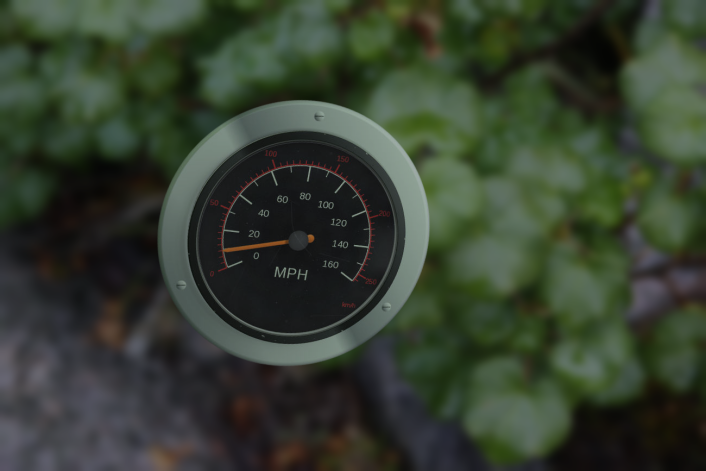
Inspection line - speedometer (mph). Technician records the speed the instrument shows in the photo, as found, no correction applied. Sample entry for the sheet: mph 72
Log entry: mph 10
